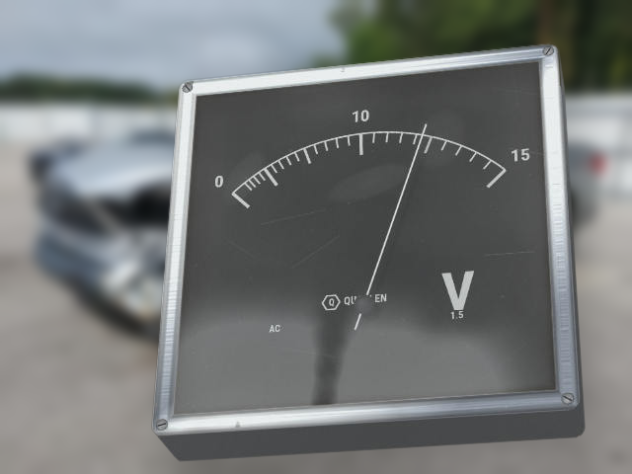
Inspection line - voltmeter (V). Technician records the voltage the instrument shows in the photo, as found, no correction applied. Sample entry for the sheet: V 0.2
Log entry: V 12.25
